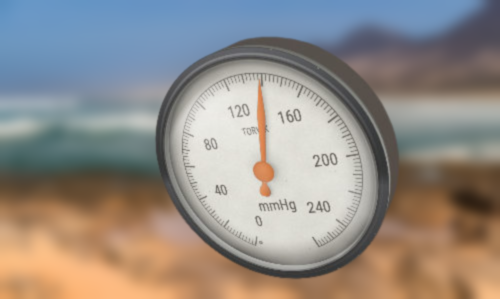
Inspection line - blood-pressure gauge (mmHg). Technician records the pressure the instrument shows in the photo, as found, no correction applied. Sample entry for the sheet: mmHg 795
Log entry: mmHg 140
